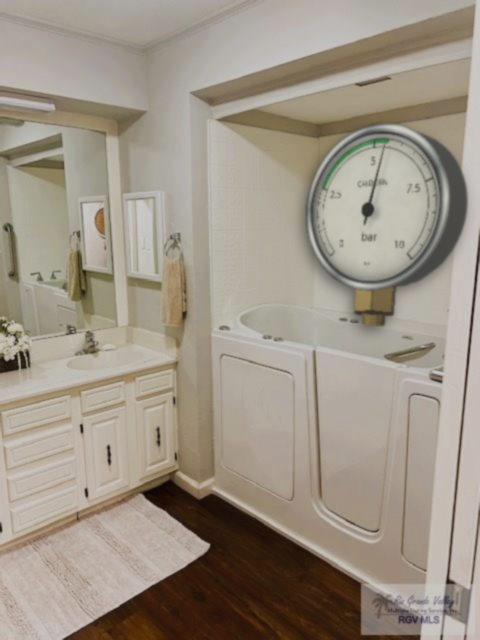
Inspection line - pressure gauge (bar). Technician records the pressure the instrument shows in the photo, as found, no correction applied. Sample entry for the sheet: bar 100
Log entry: bar 5.5
